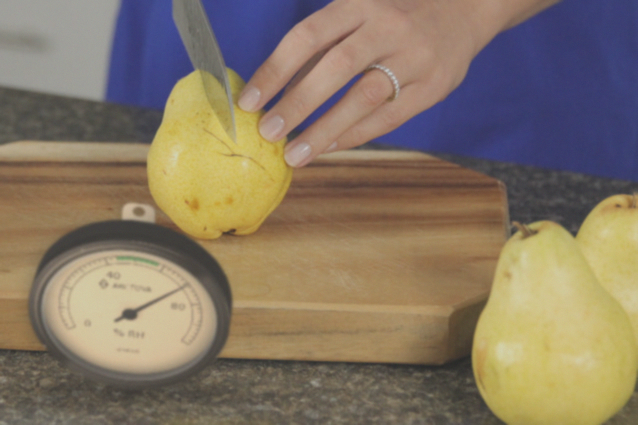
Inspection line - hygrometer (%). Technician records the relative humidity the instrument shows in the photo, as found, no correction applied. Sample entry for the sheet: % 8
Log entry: % 70
